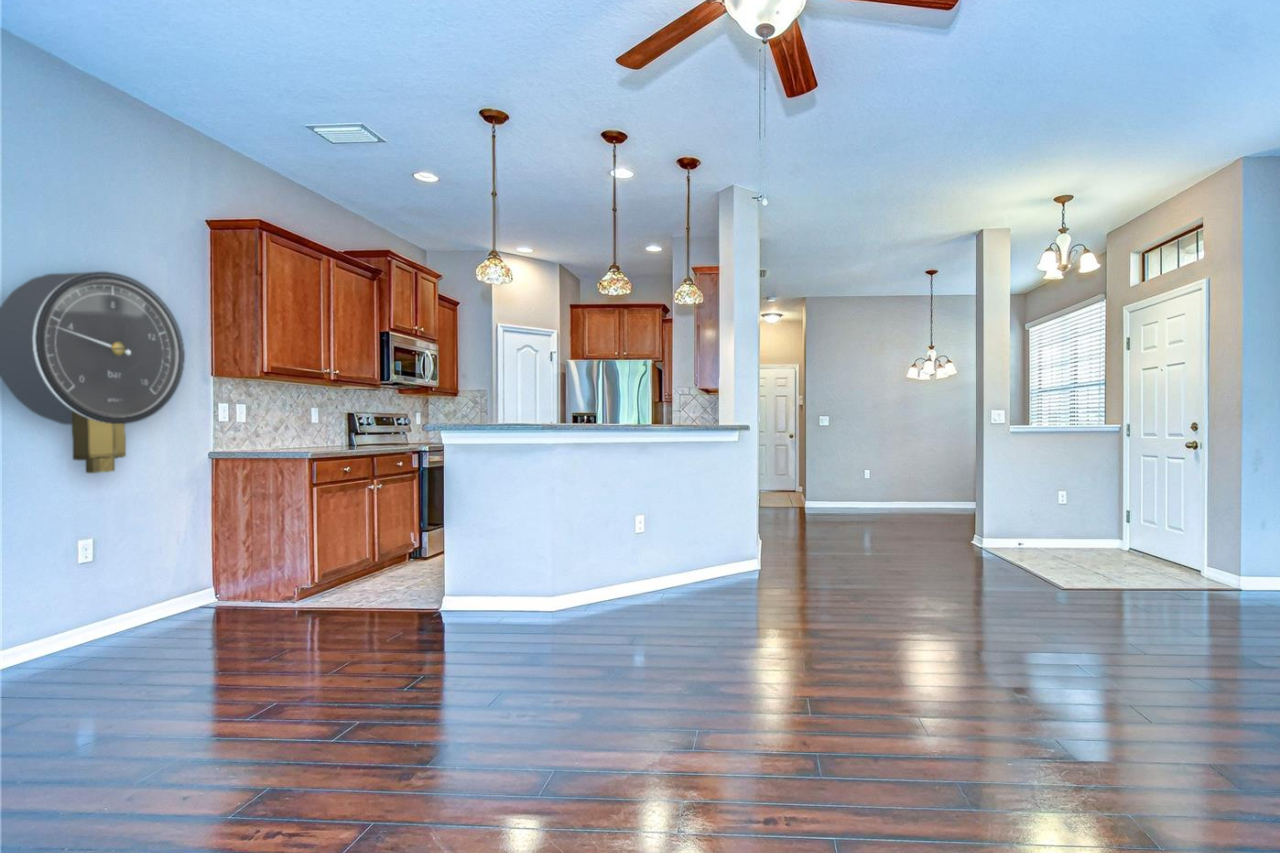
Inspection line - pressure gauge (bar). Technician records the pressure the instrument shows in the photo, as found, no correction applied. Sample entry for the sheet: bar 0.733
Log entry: bar 3.5
